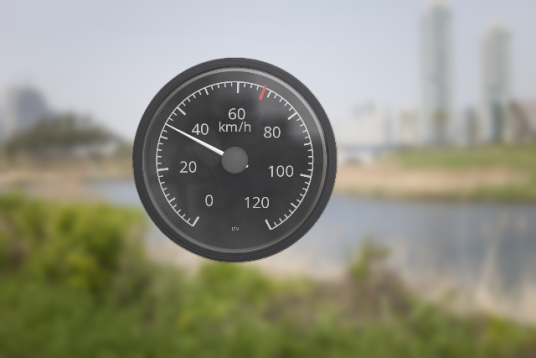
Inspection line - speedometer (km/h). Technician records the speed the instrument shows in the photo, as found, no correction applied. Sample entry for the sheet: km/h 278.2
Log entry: km/h 34
